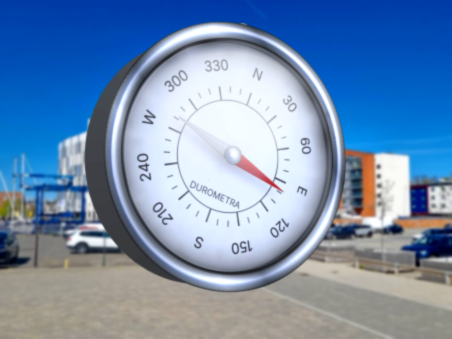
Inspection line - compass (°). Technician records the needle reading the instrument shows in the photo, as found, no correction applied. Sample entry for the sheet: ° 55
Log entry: ° 100
